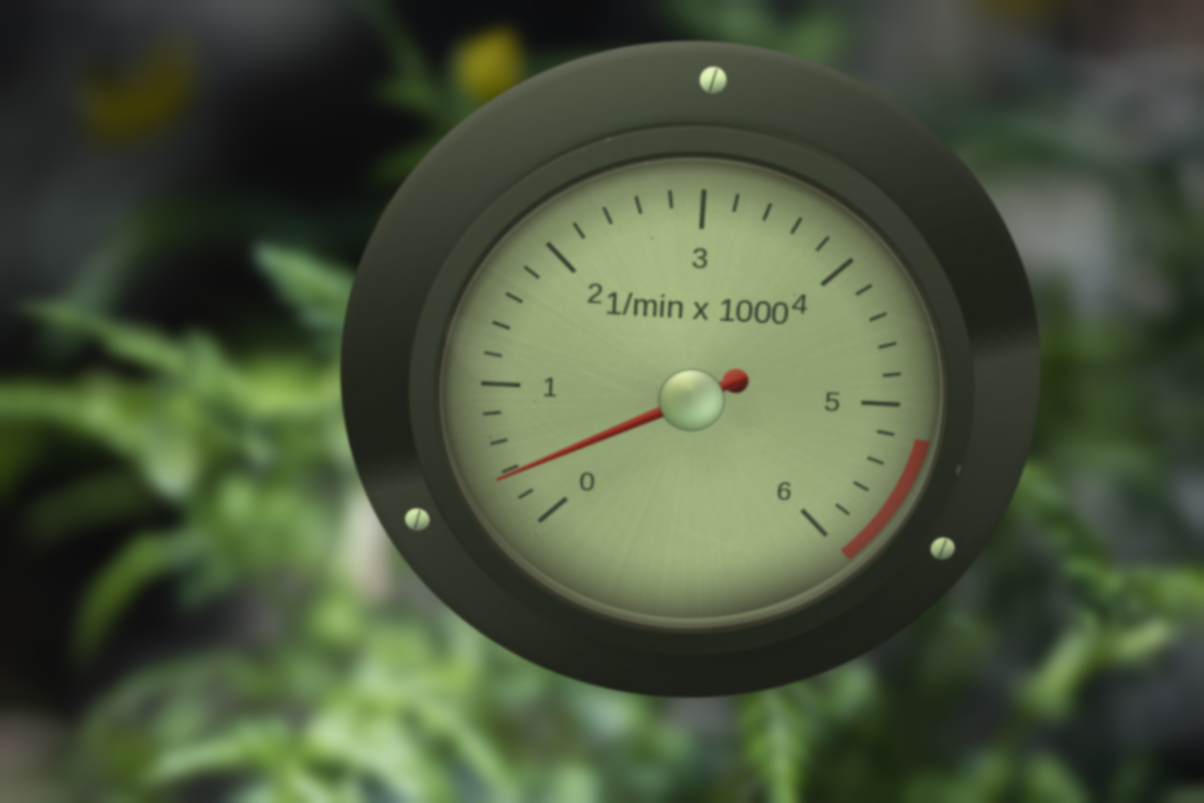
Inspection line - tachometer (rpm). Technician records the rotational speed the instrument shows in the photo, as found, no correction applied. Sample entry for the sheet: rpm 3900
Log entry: rpm 400
